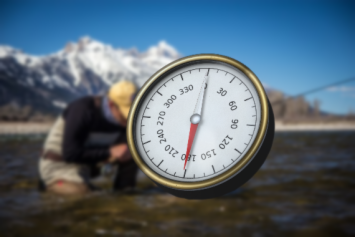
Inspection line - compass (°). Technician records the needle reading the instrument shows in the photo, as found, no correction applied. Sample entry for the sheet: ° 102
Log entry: ° 180
